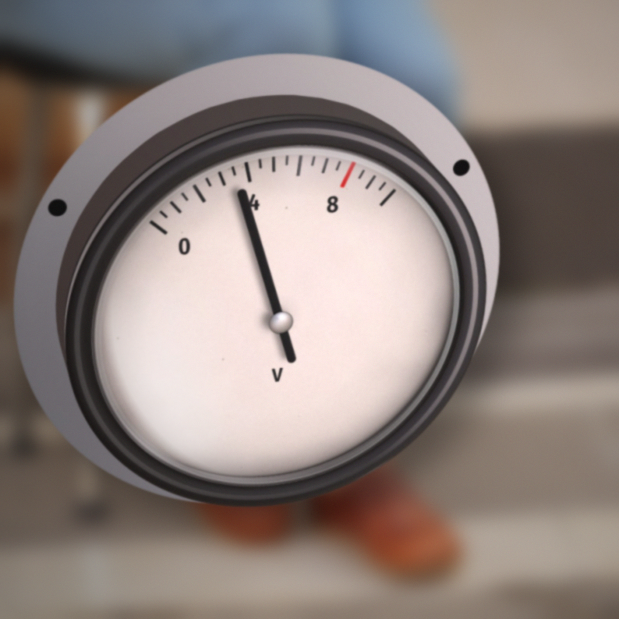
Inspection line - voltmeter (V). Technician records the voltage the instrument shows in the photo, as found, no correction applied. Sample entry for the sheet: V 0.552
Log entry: V 3.5
